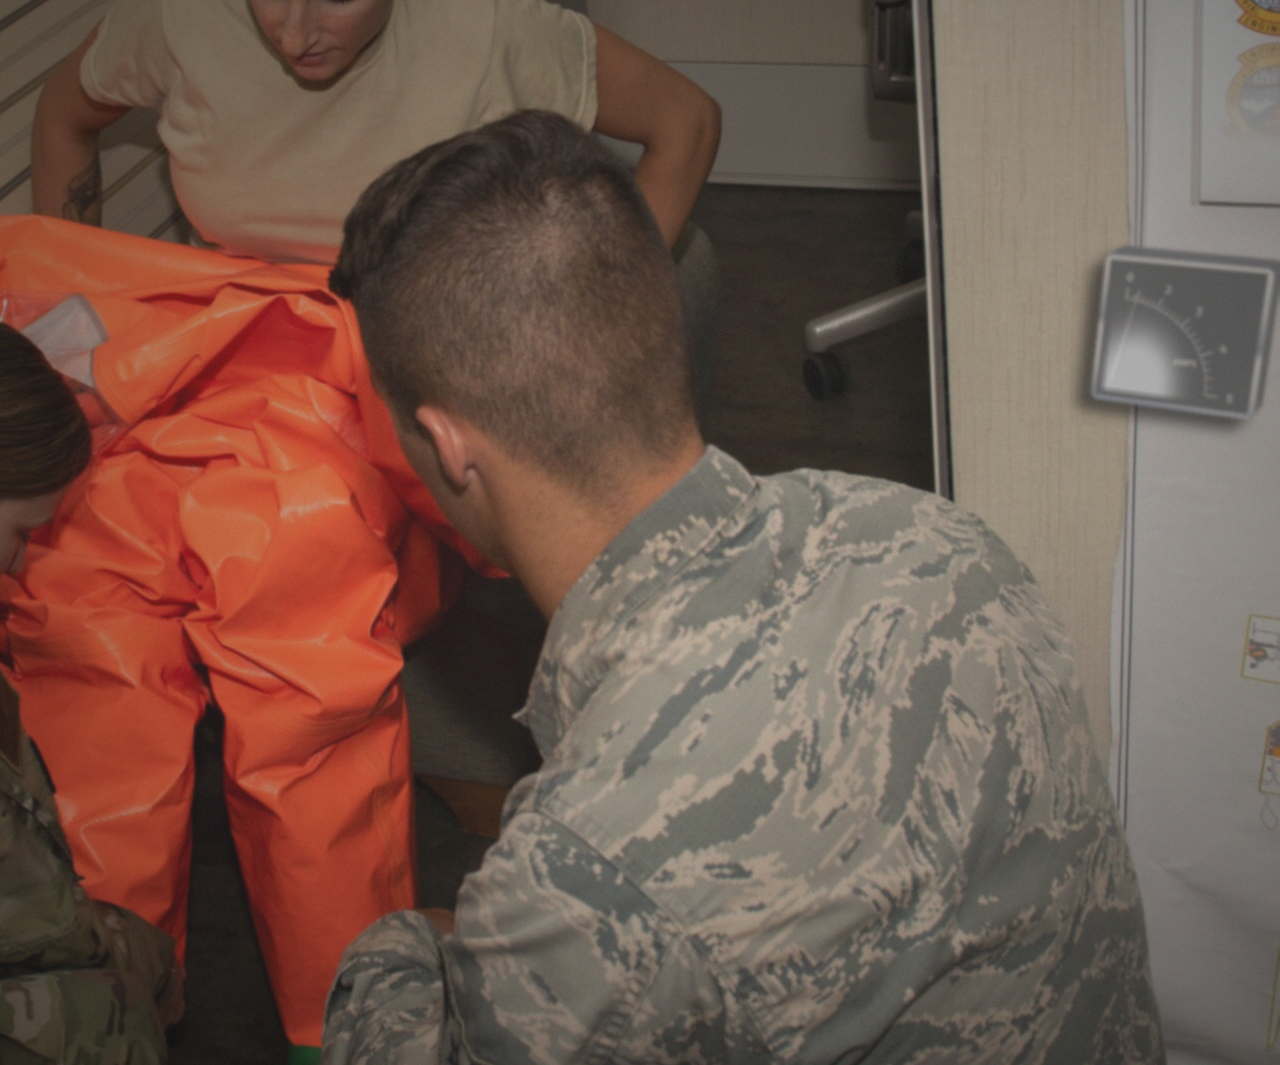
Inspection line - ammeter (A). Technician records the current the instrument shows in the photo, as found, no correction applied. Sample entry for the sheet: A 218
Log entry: A 1
